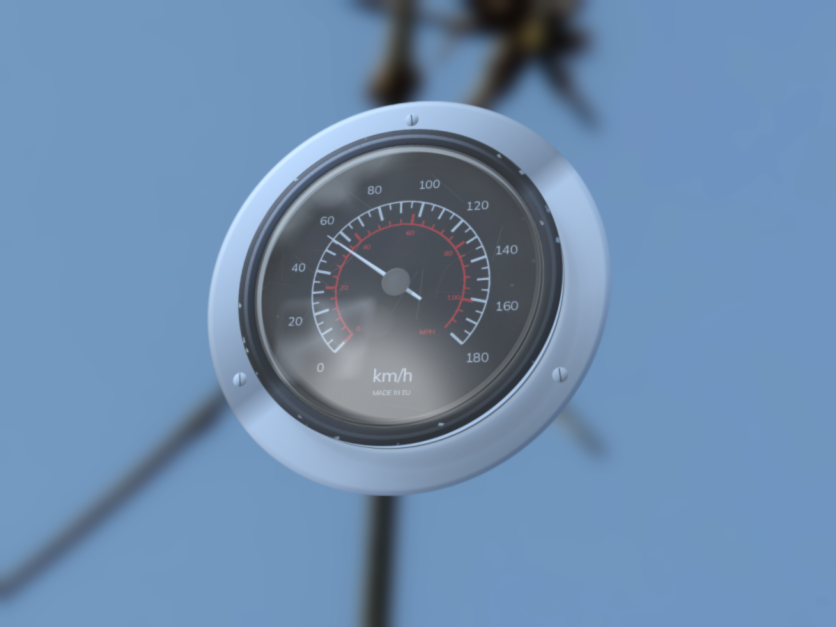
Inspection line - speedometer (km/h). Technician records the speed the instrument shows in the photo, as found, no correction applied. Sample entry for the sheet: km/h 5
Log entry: km/h 55
